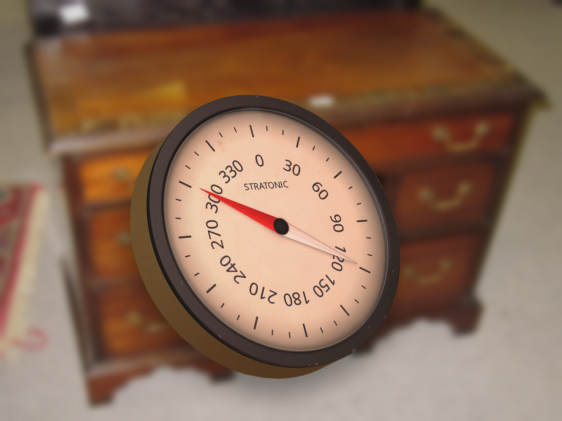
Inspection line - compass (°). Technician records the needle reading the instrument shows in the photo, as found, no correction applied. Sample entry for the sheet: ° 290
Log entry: ° 300
